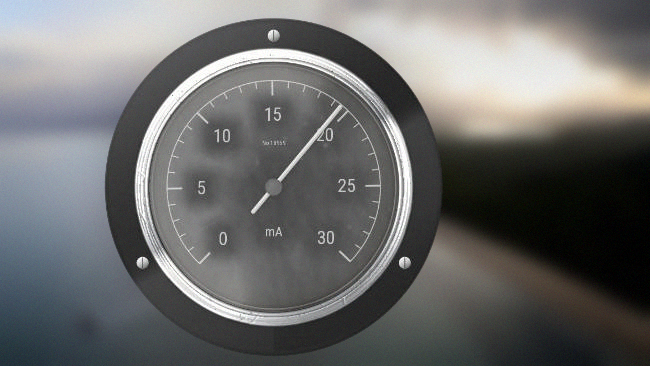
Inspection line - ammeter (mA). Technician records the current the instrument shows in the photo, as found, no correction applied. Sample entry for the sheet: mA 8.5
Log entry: mA 19.5
